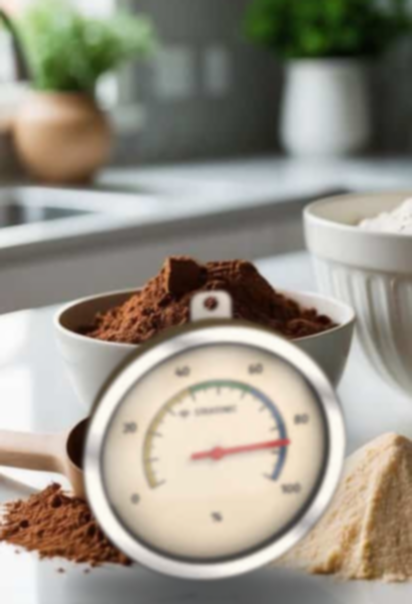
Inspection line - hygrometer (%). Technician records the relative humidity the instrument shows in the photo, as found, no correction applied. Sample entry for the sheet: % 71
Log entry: % 85
